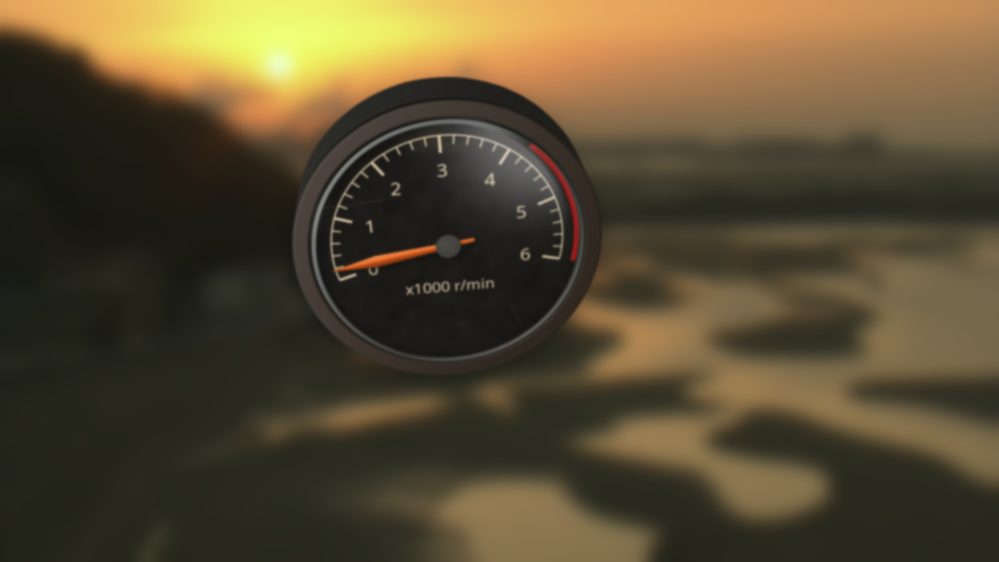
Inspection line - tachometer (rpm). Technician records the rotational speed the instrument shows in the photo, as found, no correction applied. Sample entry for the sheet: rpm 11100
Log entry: rpm 200
